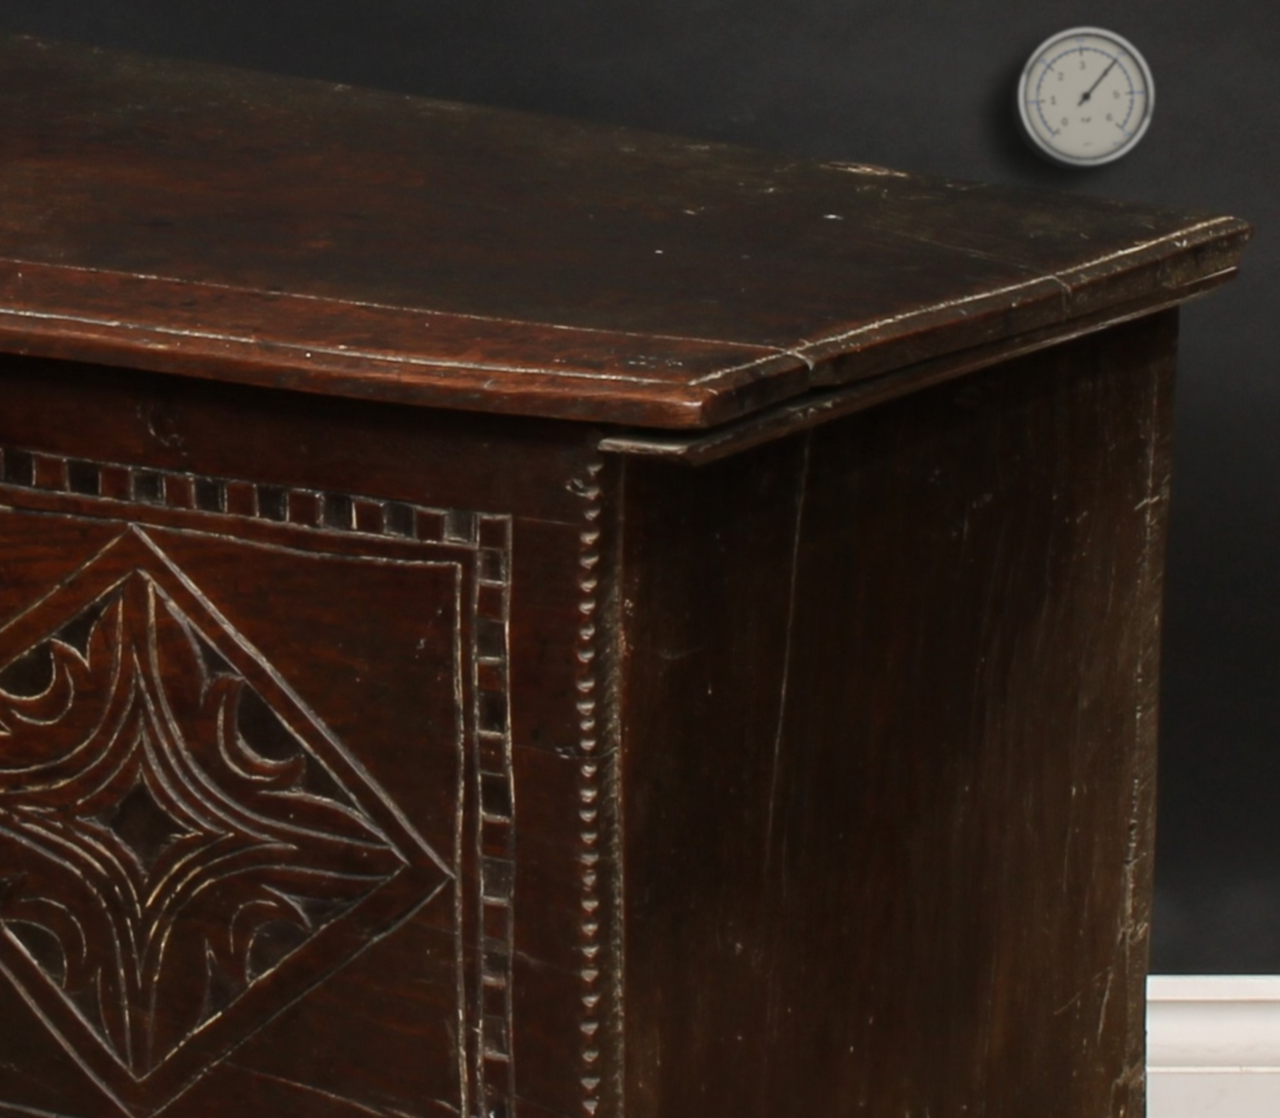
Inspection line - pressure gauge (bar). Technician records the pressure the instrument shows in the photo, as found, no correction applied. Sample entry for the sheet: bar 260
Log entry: bar 4
